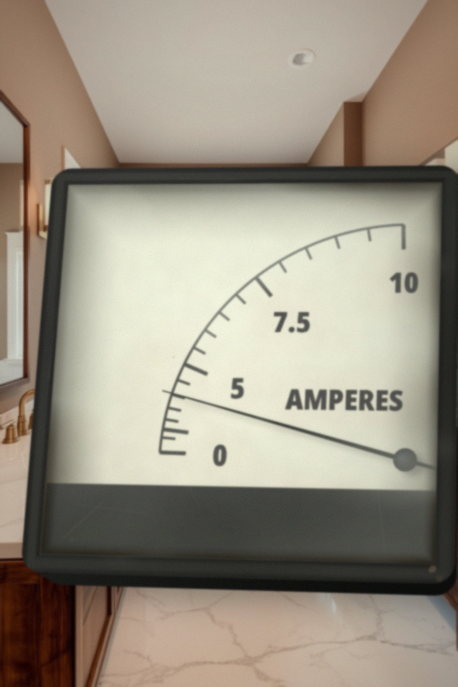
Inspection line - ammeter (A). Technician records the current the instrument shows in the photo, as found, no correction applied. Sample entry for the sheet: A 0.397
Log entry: A 4
